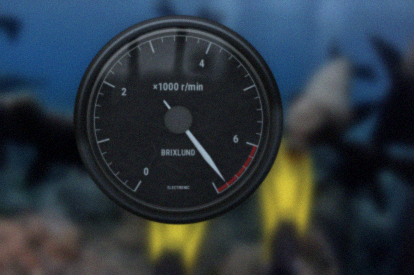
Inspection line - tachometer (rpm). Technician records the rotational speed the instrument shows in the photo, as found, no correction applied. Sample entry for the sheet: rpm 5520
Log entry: rpm 6800
